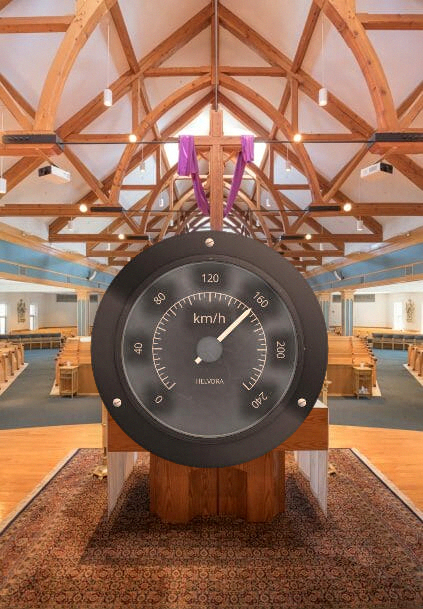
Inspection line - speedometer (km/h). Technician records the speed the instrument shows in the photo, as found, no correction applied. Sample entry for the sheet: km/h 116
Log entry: km/h 160
